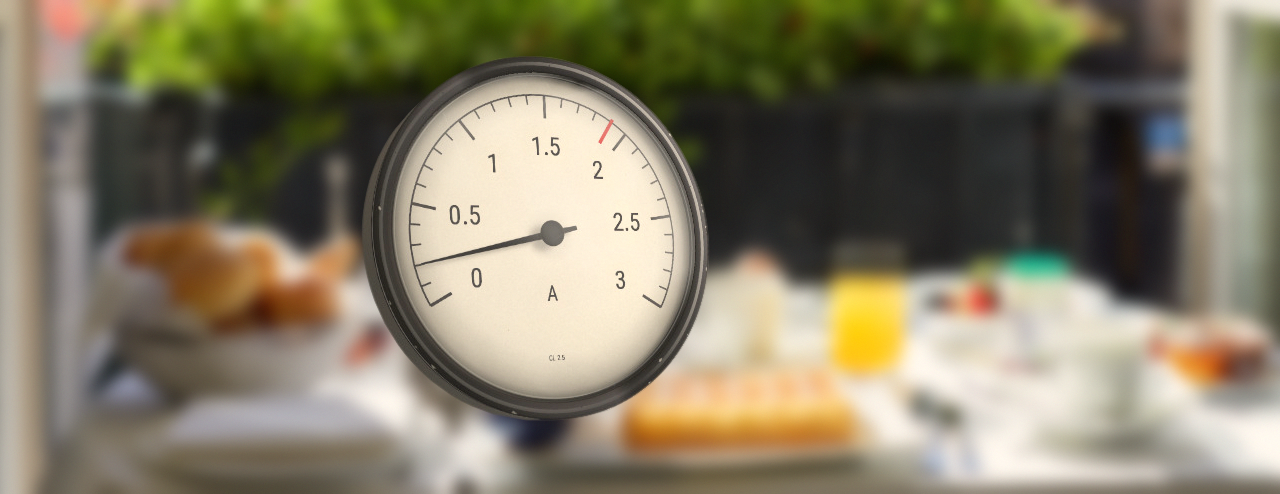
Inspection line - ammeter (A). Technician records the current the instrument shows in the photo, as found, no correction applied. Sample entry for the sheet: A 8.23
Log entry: A 0.2
